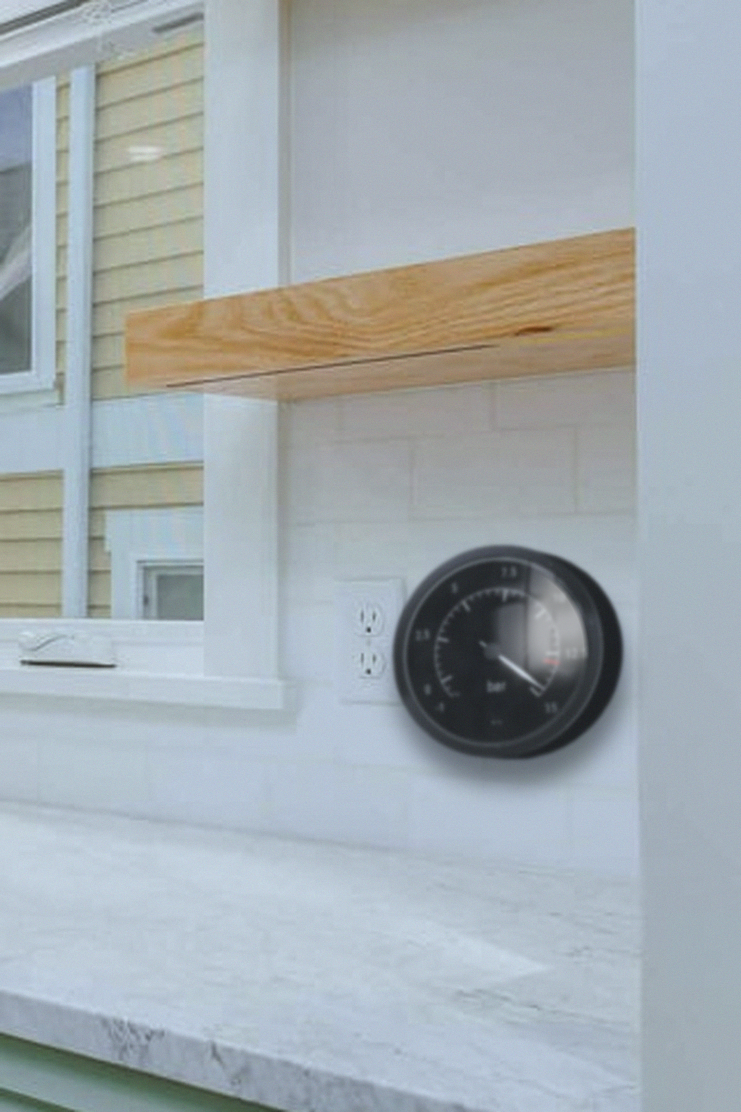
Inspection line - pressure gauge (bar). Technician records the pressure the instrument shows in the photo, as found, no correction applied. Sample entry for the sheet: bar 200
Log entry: bar 14.5
